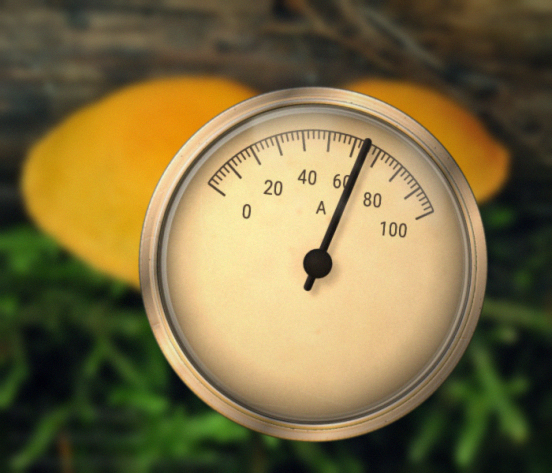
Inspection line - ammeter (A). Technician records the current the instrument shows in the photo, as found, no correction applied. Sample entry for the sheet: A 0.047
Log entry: A 64
